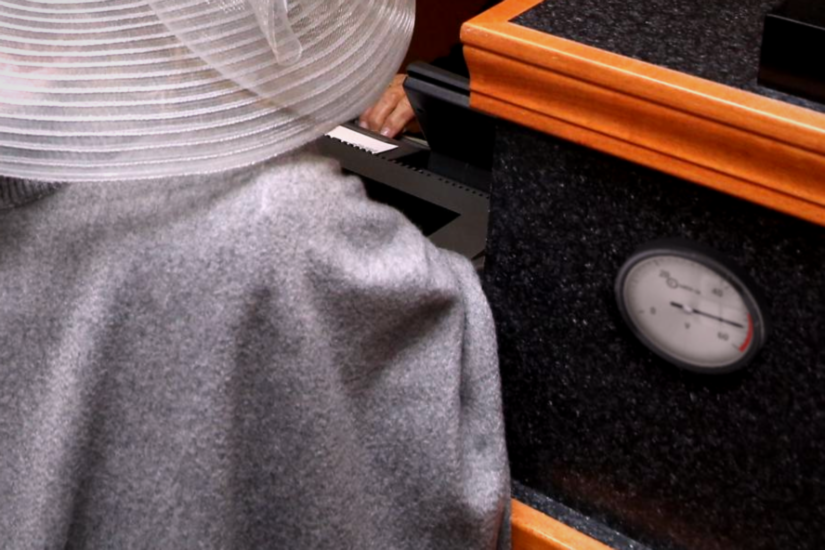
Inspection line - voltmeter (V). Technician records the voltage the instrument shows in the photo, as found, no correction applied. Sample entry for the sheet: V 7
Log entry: V 52
